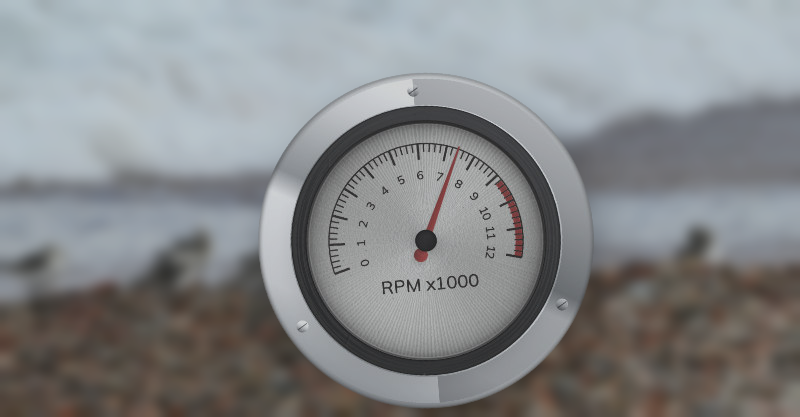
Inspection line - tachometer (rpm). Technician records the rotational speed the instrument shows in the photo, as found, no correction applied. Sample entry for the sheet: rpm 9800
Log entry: rpm 7400
